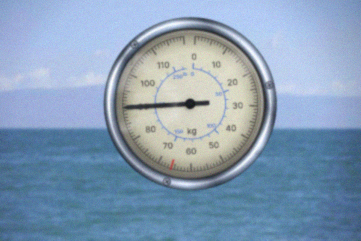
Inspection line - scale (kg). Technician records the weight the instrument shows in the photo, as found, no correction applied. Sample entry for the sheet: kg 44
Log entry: kg 90
